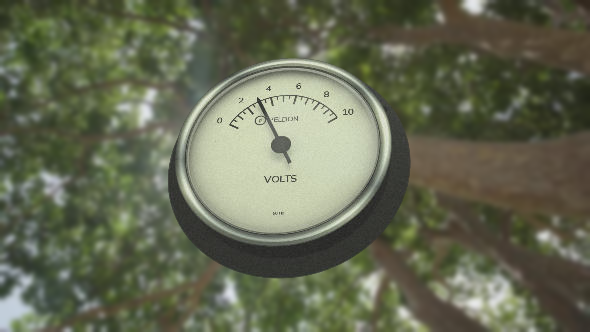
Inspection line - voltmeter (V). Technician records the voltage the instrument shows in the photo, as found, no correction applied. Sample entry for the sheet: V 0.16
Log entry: V 3
